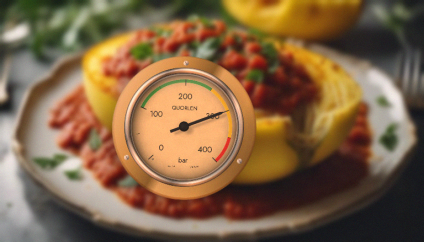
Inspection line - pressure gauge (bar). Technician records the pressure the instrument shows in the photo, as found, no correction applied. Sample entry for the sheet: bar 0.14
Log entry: bar 300
